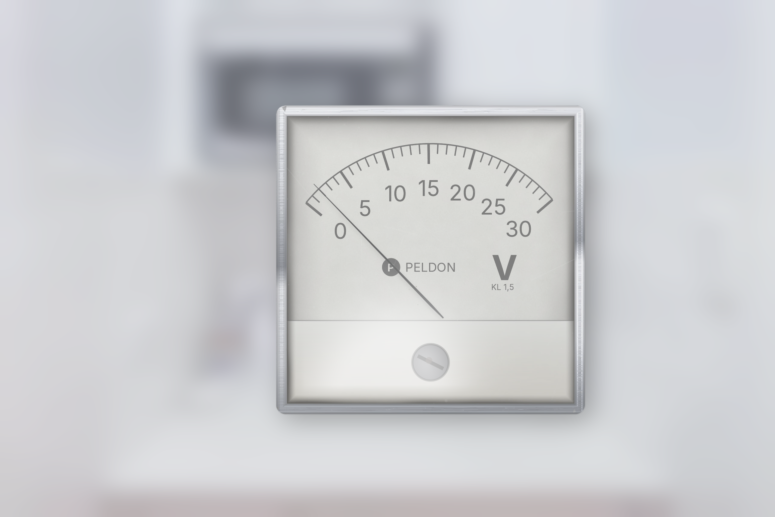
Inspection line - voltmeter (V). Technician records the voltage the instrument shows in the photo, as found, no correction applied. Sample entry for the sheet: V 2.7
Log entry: V 2
